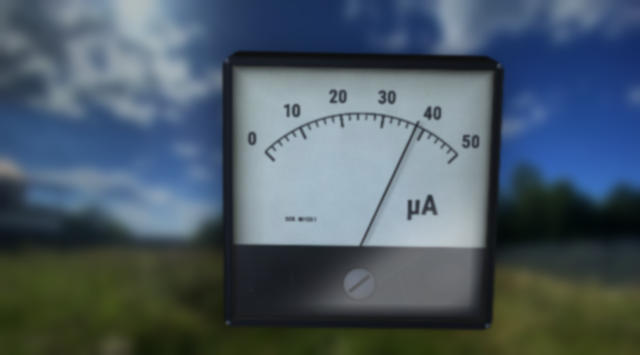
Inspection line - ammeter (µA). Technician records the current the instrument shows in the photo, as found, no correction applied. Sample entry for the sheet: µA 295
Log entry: µA 38
